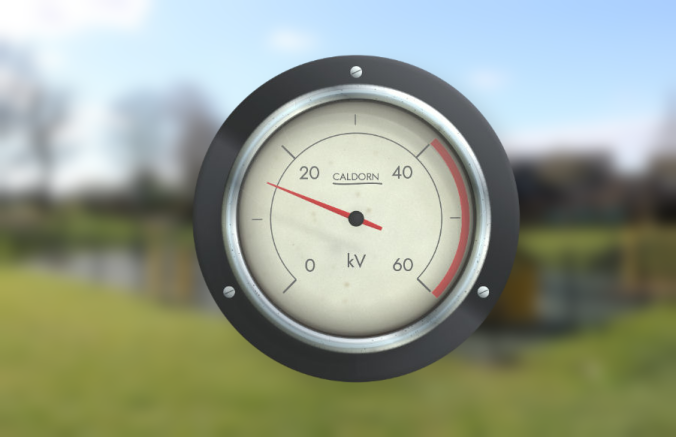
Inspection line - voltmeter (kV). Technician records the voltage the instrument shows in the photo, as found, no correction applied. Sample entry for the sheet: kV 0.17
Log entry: kV 15
